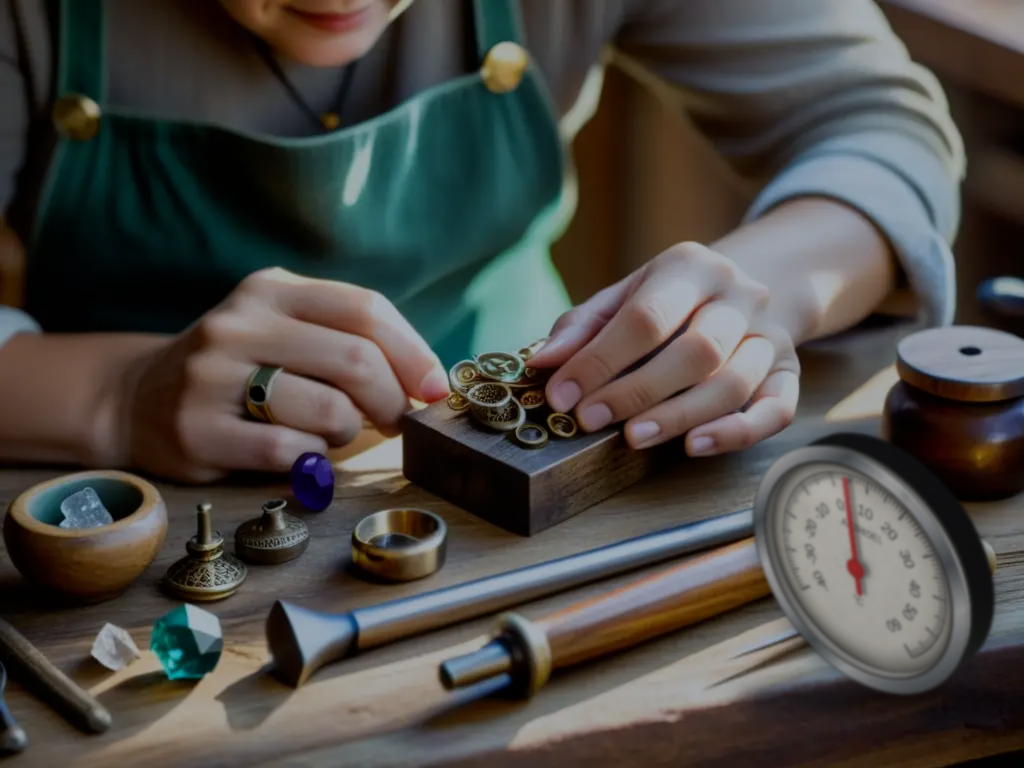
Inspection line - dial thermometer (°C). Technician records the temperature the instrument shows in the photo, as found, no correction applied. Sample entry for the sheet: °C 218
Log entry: °C 5
